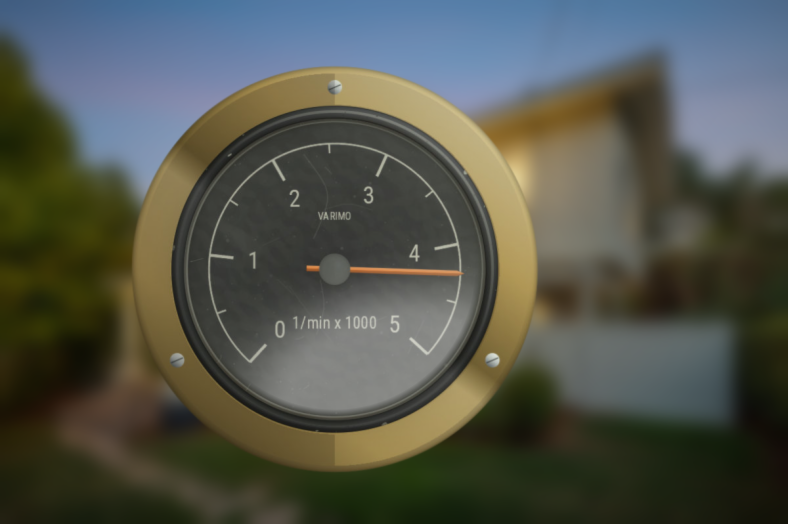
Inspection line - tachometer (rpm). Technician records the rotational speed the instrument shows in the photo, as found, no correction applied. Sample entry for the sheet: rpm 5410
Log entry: rpm 4250
